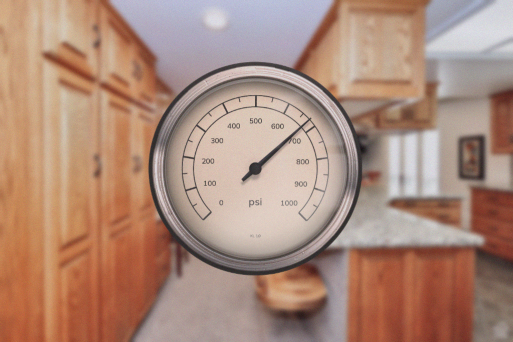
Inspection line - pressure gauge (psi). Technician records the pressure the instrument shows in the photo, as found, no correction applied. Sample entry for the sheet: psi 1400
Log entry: psi 675
